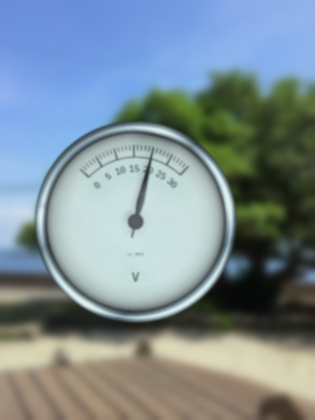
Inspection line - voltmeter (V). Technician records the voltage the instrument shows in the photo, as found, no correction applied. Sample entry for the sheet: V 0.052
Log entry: V 20
